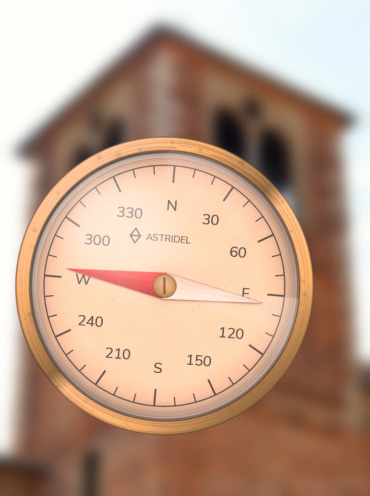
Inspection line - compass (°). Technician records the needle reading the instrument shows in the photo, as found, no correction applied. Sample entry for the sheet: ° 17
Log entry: ° 275
